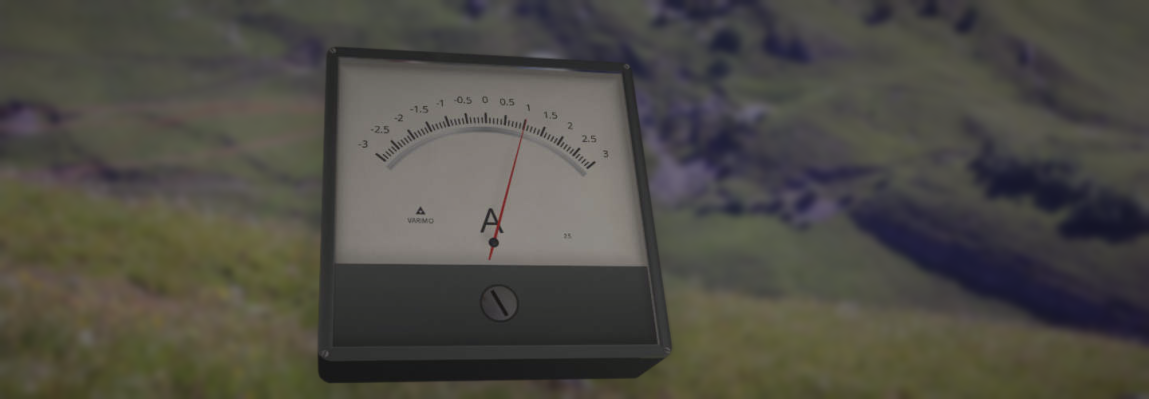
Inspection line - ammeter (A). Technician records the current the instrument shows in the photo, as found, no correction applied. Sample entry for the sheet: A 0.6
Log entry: A 1
